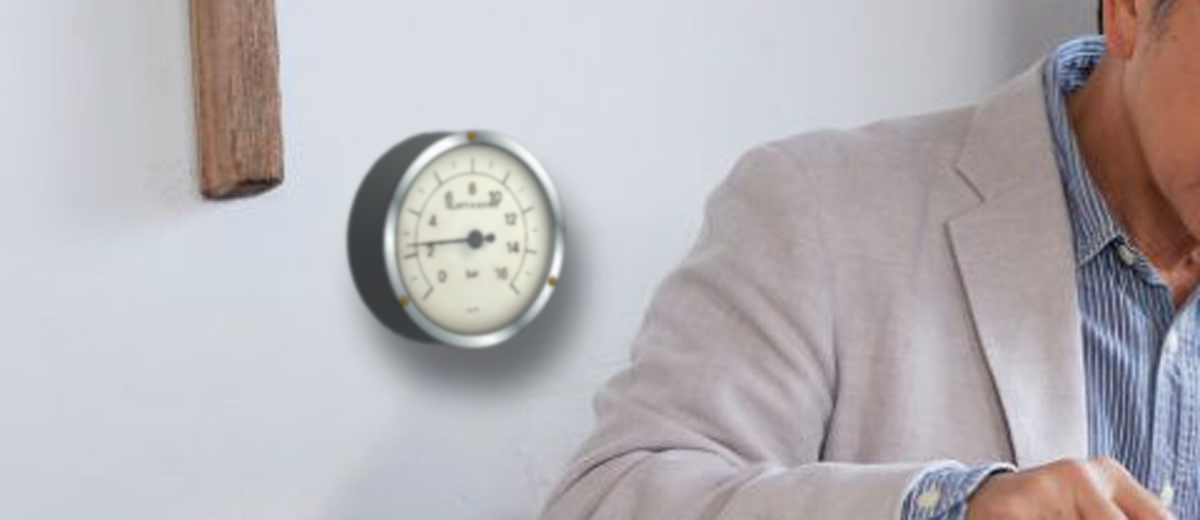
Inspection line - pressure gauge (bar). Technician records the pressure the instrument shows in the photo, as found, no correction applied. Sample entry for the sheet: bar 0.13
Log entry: bar 2.5
